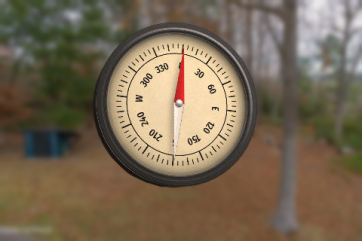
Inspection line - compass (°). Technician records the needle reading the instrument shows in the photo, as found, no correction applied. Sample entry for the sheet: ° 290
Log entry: ° 0
